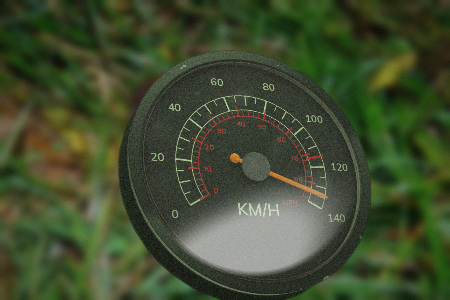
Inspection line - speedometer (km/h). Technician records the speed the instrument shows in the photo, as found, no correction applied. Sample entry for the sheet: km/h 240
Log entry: km/h 135
